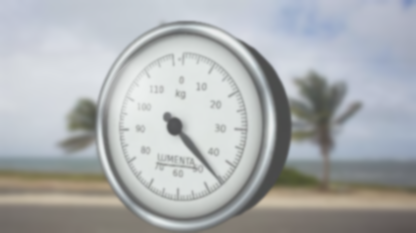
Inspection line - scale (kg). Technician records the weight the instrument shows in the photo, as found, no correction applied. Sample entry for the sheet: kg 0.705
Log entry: kg 45
